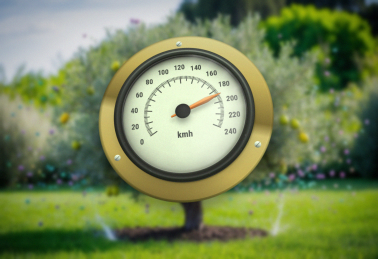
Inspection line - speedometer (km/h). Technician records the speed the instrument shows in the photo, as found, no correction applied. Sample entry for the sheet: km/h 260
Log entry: km/h 190
